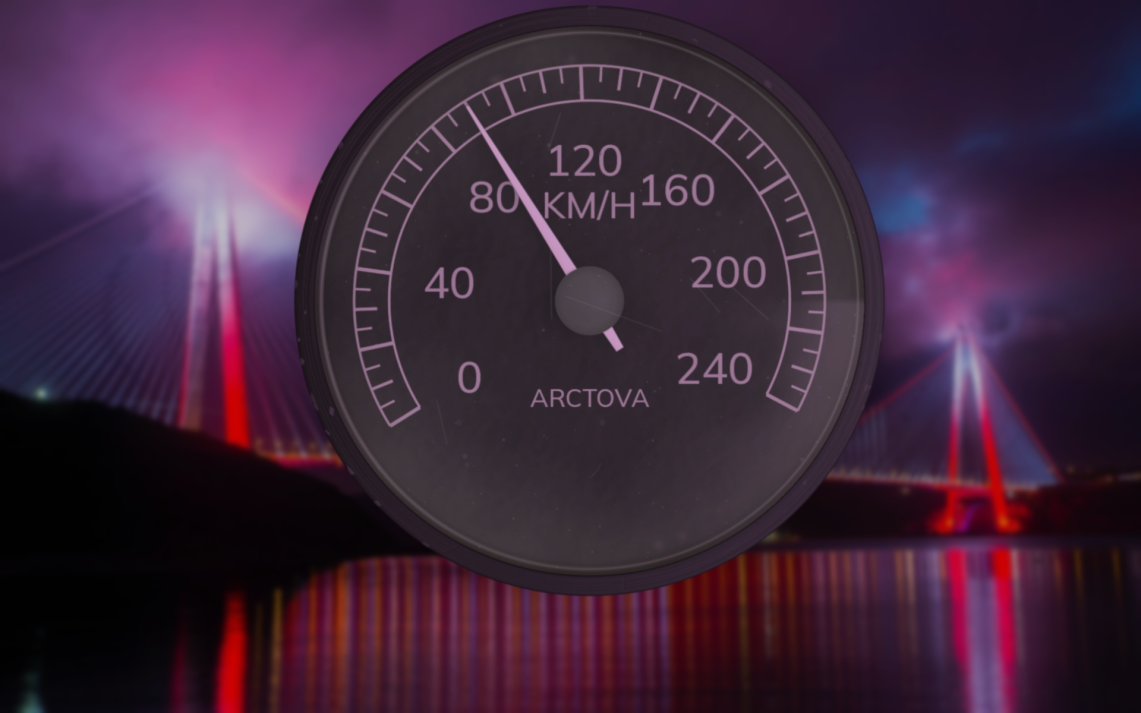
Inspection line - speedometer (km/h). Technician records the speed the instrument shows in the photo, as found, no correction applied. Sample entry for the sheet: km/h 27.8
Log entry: km/h 90
